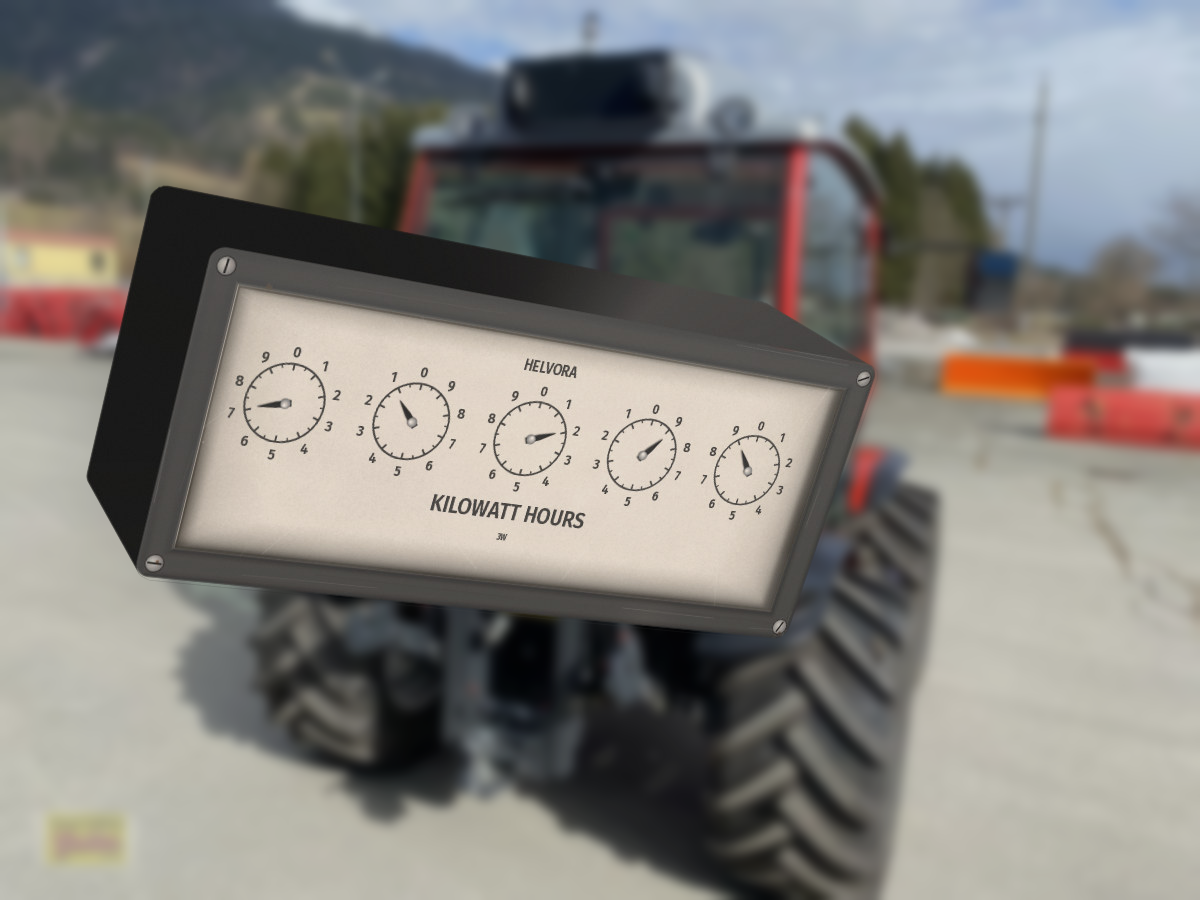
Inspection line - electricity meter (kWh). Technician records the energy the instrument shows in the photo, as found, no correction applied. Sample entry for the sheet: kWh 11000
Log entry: kWh 71189
